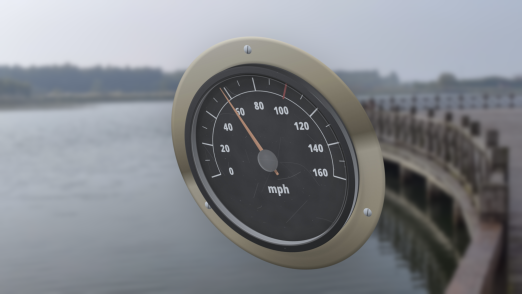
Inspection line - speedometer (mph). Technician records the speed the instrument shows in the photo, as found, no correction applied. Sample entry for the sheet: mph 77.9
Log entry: mph 60
